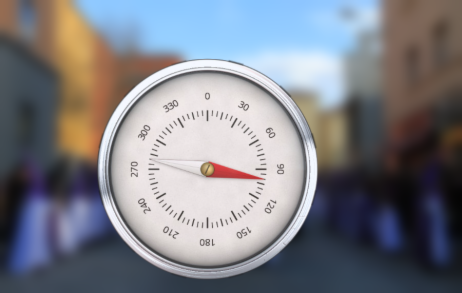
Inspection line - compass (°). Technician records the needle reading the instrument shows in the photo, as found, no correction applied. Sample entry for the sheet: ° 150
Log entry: ° 100
